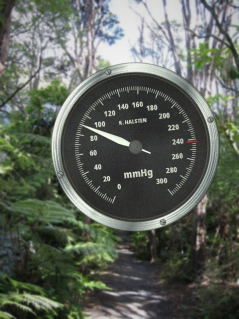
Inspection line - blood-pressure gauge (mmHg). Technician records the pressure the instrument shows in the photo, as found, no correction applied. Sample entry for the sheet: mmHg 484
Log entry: mmHg 90
